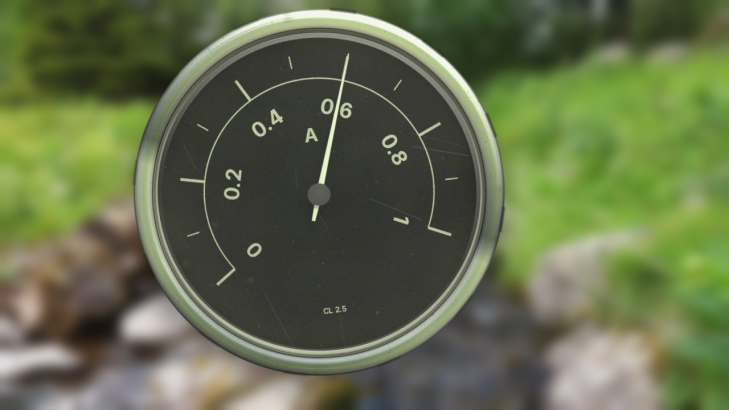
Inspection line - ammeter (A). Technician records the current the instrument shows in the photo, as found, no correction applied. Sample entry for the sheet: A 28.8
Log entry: A 0.6
